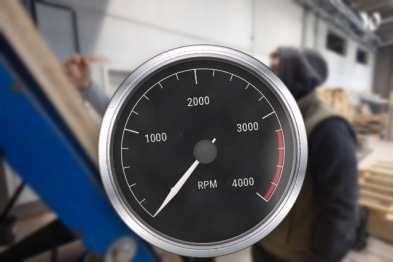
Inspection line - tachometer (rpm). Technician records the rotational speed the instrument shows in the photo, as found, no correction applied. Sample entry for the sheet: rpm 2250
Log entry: rpm 0
